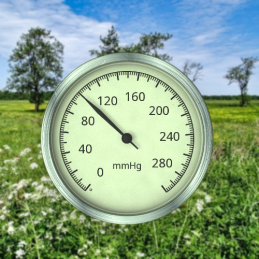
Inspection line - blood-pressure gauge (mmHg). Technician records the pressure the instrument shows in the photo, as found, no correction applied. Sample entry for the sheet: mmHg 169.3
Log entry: mmHg 100
